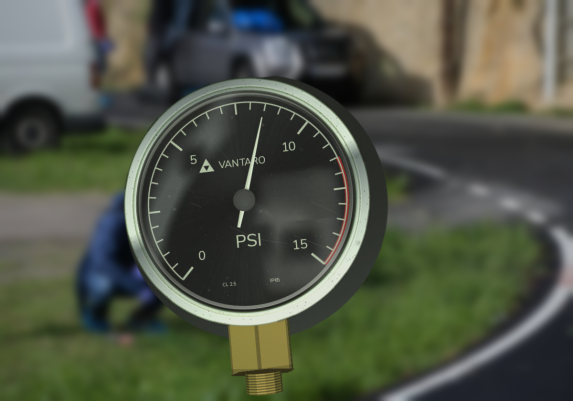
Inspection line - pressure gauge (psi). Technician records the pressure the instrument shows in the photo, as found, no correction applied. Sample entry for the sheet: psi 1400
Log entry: psi 8.5
